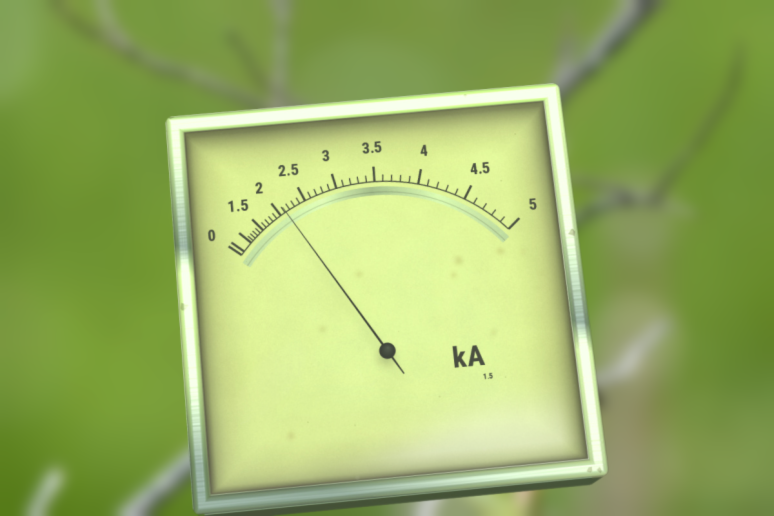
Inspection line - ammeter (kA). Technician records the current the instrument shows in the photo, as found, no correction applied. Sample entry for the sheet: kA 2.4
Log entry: kA 2.1
